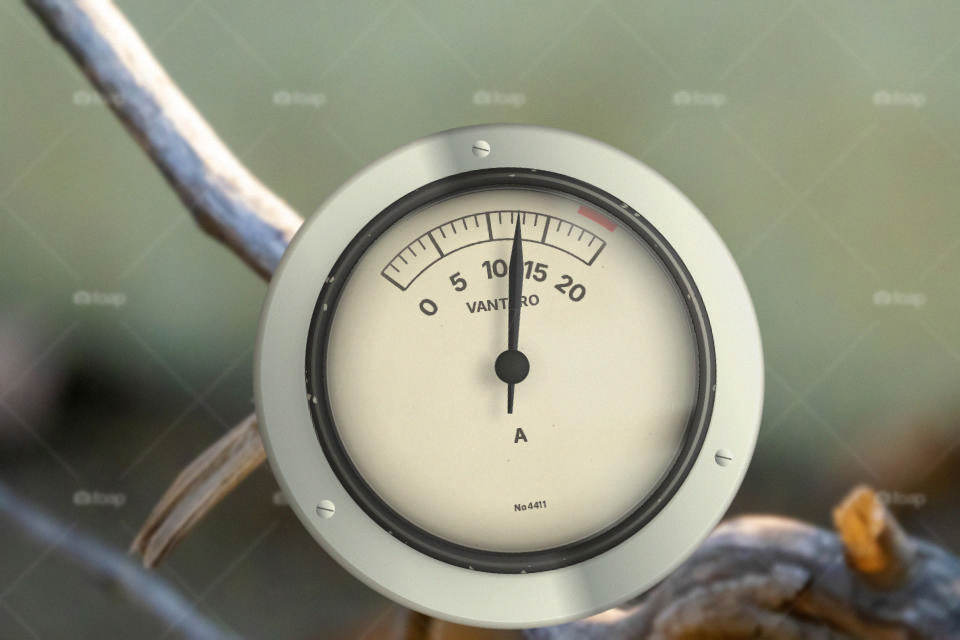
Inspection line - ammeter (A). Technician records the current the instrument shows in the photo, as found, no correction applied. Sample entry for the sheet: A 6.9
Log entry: A 12.5
